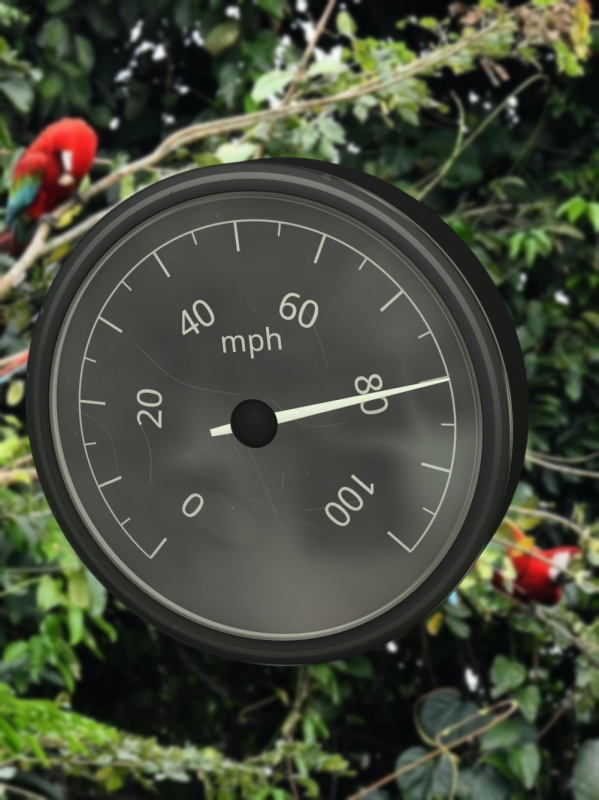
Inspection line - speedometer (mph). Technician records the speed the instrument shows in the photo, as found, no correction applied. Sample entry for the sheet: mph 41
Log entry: mph 80
